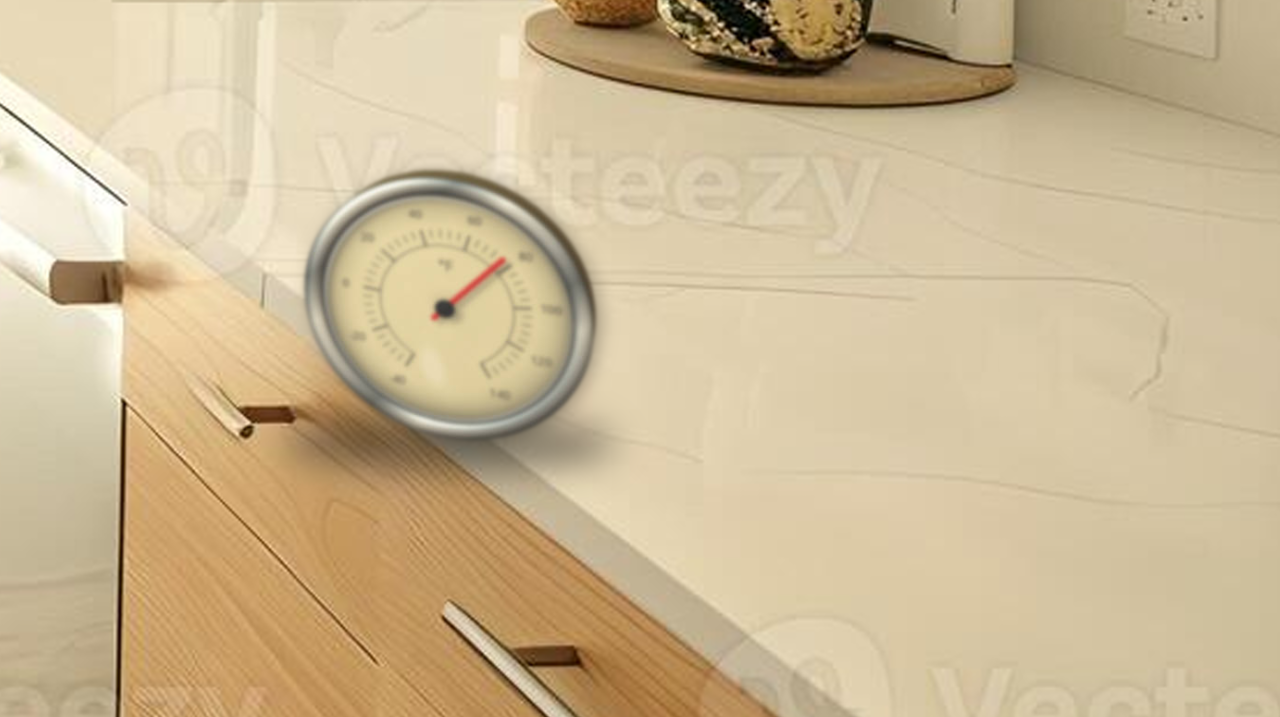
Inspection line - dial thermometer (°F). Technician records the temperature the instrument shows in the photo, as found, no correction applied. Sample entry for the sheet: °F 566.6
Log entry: °F 76
